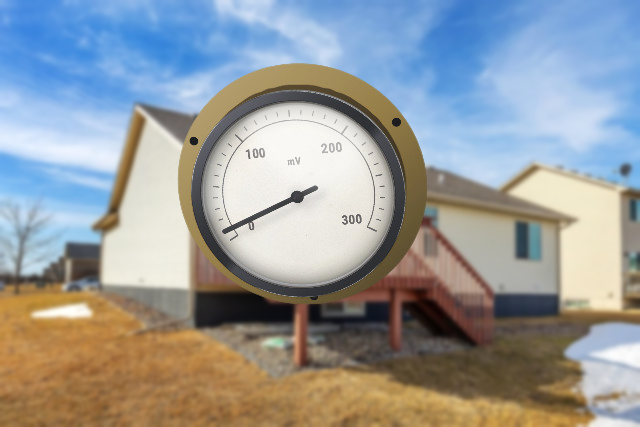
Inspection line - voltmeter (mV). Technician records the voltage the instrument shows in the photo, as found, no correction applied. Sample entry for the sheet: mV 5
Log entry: mV 10
